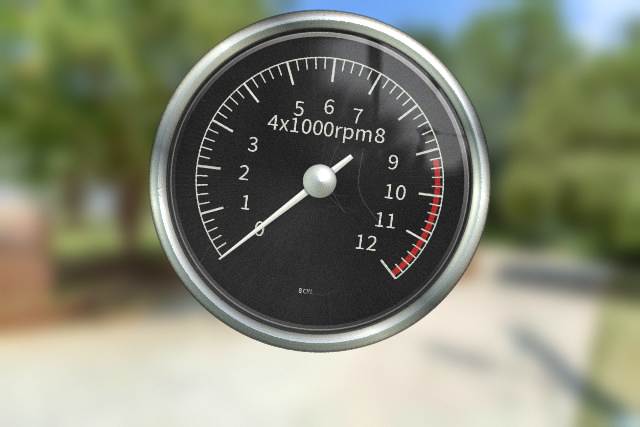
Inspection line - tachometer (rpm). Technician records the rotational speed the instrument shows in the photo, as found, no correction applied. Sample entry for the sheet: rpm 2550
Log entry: rpm 0
